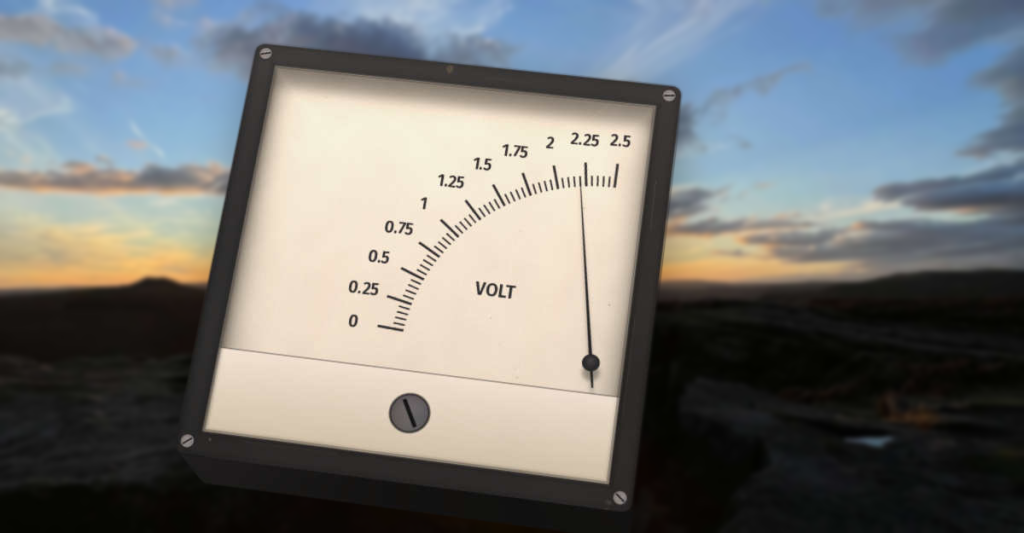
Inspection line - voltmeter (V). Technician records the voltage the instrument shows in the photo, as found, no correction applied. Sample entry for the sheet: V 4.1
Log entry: V 2.2
